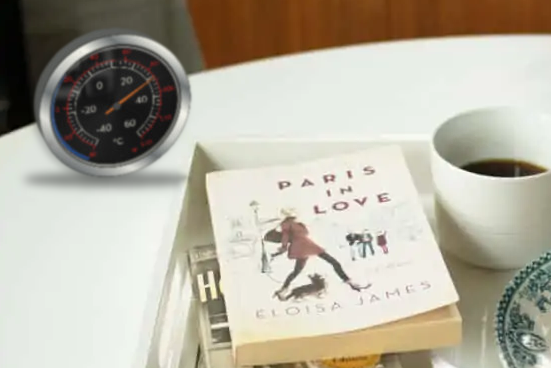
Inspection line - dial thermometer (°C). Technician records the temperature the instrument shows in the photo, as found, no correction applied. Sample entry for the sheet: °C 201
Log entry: °C 30
